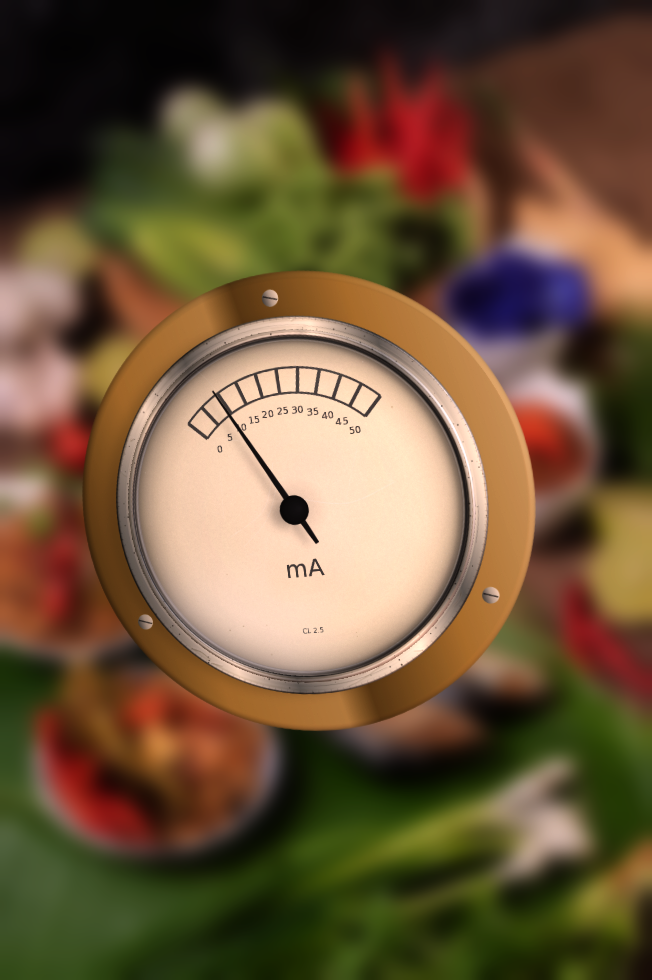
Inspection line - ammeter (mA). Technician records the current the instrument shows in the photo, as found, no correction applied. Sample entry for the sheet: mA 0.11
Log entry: mA 10
